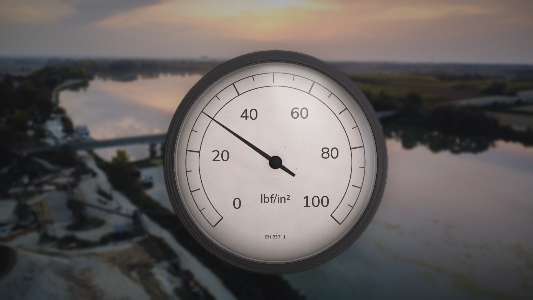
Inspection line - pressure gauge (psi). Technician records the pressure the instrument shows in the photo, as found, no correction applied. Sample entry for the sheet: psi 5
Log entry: psi 30
